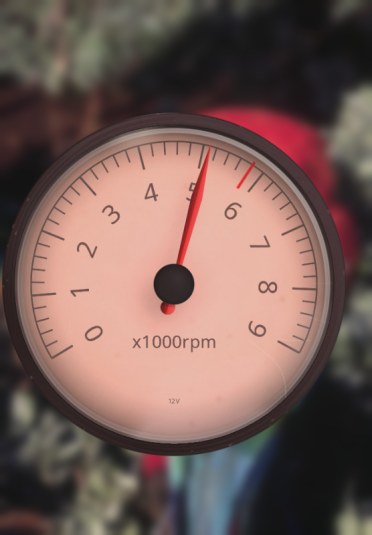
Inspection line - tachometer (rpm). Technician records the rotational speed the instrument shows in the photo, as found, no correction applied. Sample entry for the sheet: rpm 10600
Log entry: rpm 5100
